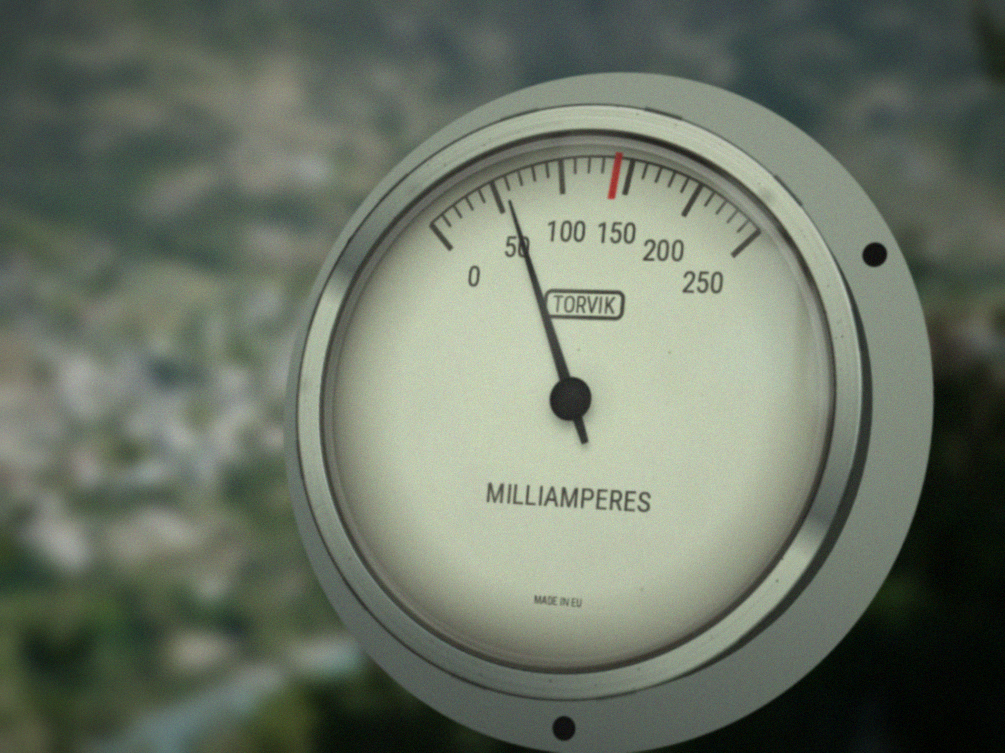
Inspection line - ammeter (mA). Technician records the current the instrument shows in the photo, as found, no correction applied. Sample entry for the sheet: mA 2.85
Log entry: mA 60
